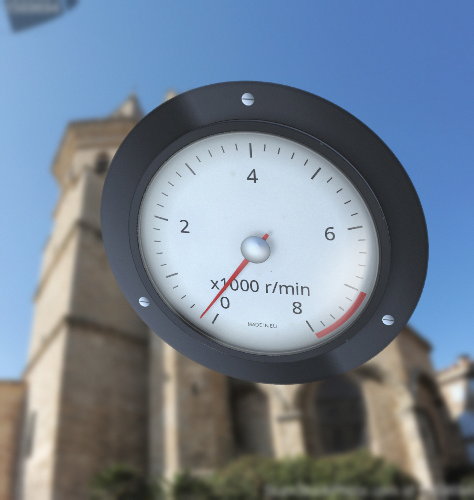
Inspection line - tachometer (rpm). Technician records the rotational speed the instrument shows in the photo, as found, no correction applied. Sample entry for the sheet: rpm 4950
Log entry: rpm 200
